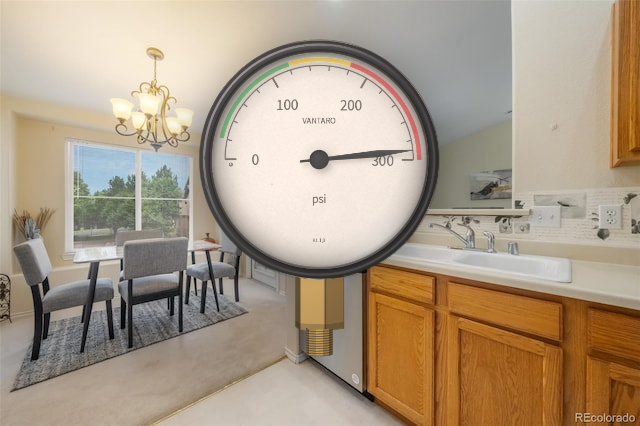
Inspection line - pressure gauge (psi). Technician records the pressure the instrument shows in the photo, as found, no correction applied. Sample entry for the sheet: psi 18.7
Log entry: psi 290
